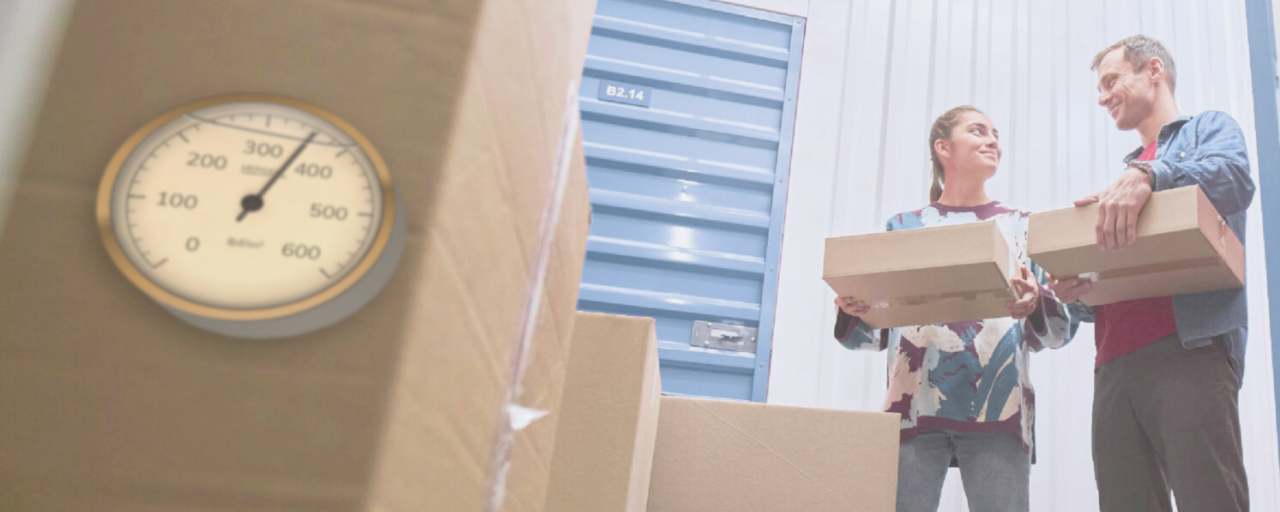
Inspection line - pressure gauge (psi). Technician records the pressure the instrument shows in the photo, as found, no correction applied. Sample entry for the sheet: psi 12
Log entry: psi 360
